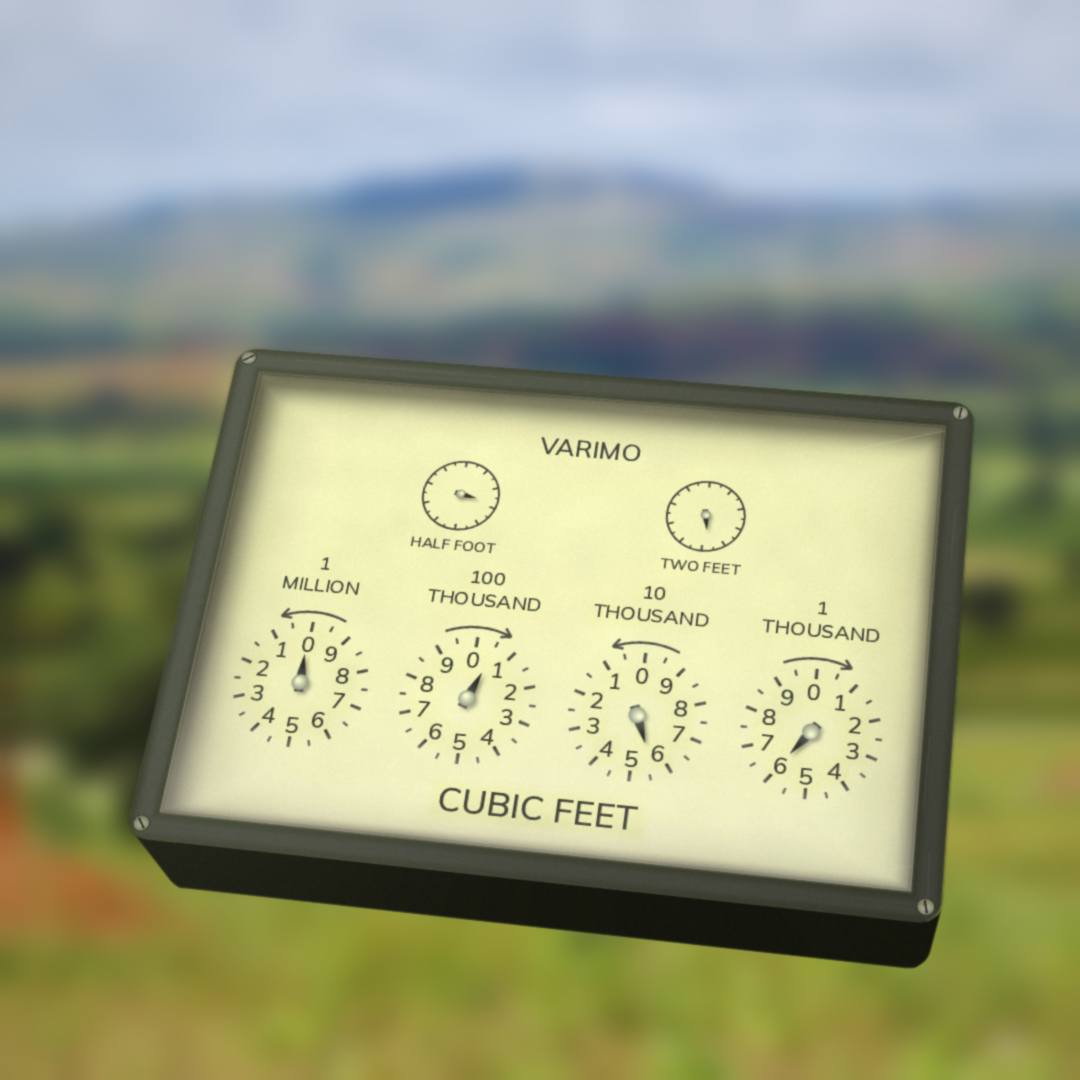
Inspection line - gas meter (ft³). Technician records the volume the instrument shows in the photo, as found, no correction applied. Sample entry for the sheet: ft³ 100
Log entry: ft³ 5600
